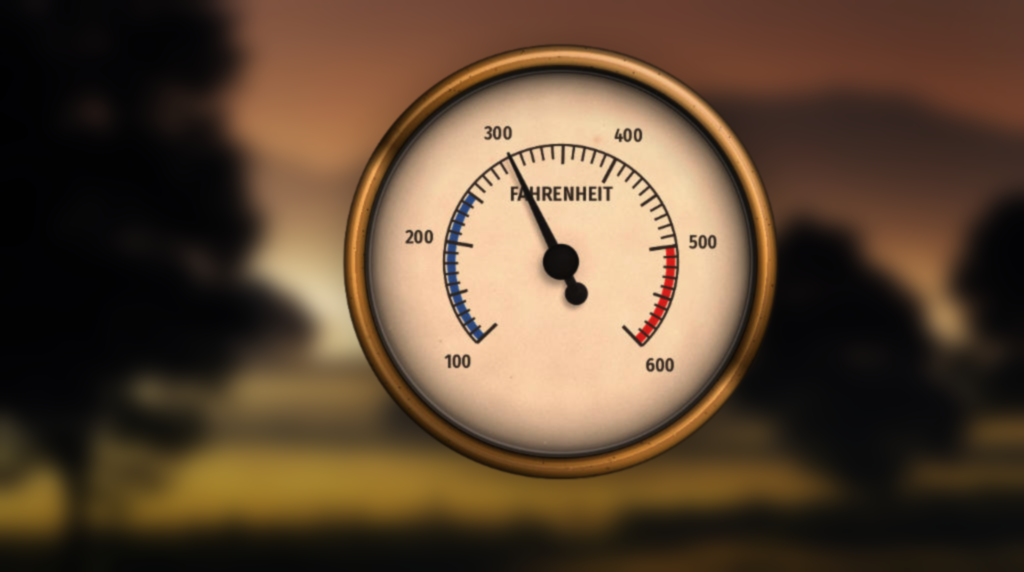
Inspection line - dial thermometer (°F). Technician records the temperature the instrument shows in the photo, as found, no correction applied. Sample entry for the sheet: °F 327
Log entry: °F 300
